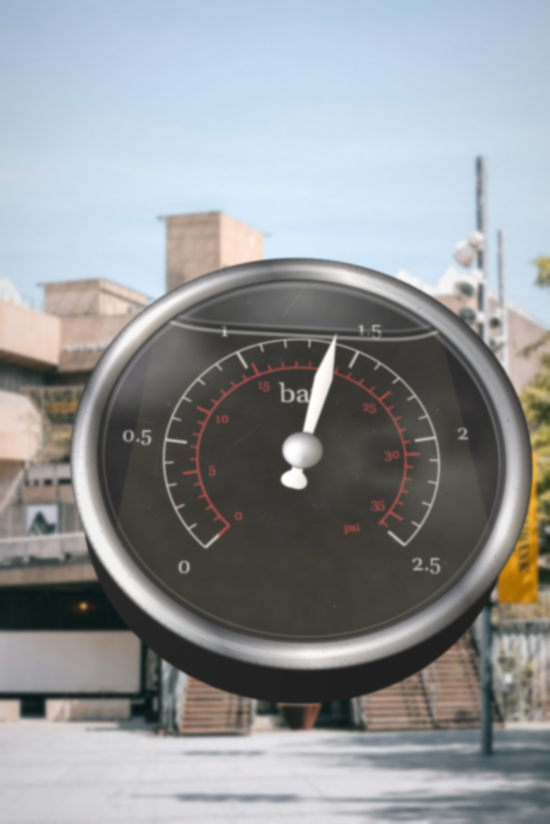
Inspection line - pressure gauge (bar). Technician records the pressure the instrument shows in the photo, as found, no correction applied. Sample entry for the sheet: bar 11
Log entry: bar 1.4
